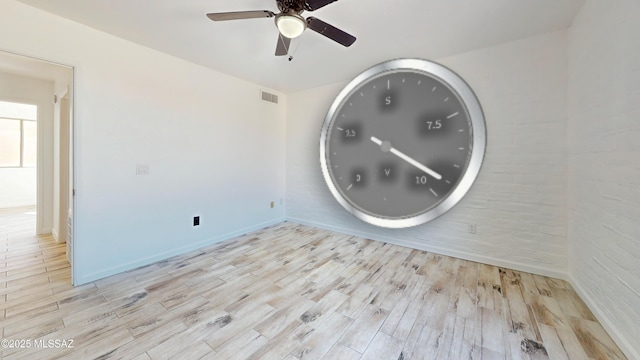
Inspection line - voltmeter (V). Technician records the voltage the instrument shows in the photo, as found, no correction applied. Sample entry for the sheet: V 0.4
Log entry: V 9.5
